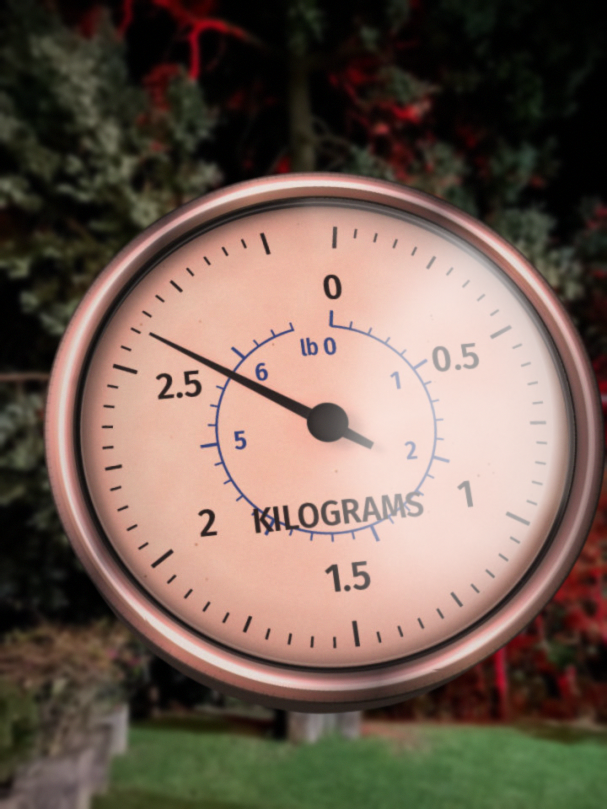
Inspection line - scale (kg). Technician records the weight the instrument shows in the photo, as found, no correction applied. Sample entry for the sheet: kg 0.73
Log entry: kg 2.6
